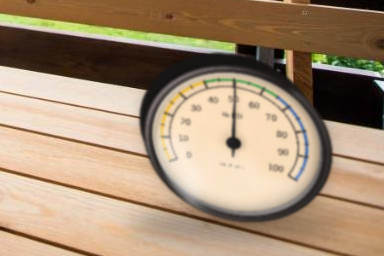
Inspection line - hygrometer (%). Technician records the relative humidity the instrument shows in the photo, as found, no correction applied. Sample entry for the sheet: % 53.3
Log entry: % 50
